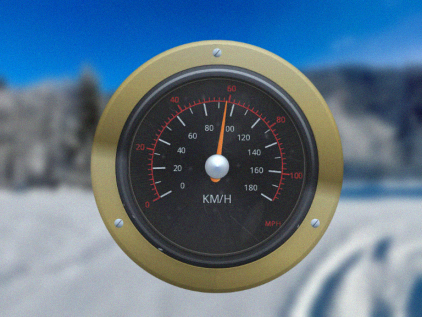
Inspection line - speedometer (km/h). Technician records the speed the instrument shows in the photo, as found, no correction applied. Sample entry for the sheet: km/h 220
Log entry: km/h 95
